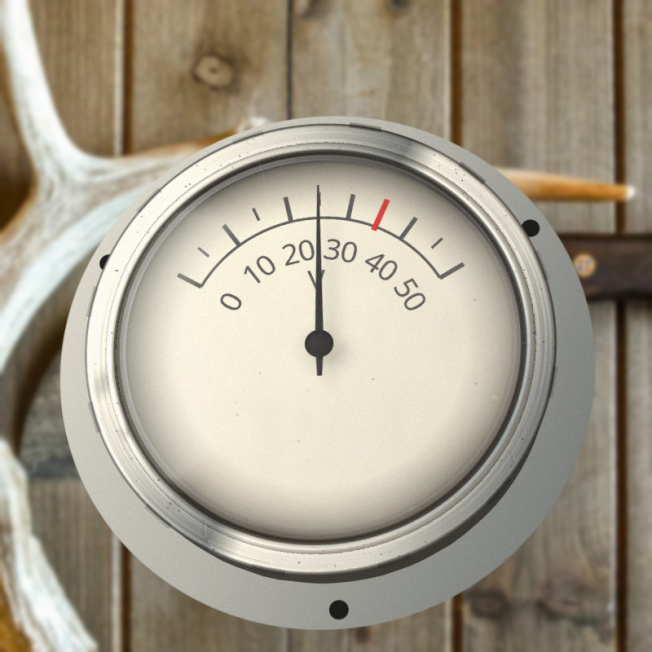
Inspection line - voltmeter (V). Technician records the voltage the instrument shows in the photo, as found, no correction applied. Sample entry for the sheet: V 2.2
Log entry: V 25
